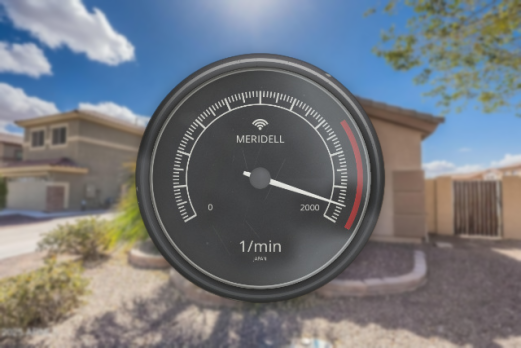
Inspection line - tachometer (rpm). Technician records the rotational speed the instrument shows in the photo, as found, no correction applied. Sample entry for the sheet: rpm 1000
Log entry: rpm 1900
